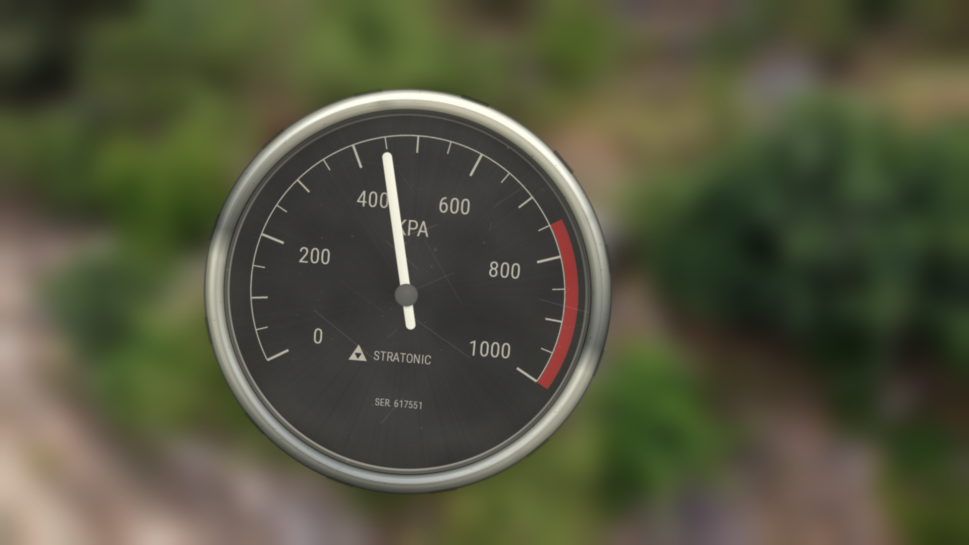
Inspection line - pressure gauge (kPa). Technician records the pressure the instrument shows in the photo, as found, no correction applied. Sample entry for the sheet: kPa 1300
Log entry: kPa 450
